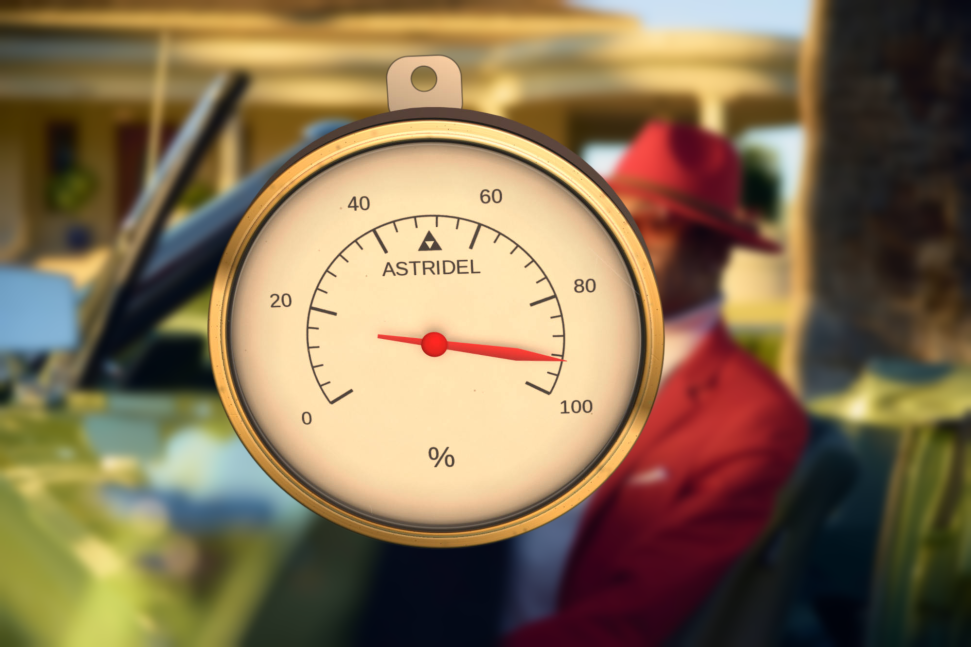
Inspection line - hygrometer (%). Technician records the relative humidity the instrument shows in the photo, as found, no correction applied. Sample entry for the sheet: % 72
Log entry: % 92
